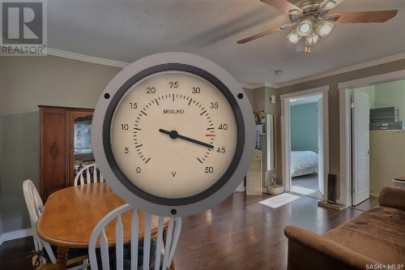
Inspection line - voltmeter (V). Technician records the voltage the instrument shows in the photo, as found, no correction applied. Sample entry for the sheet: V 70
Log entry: V 45
